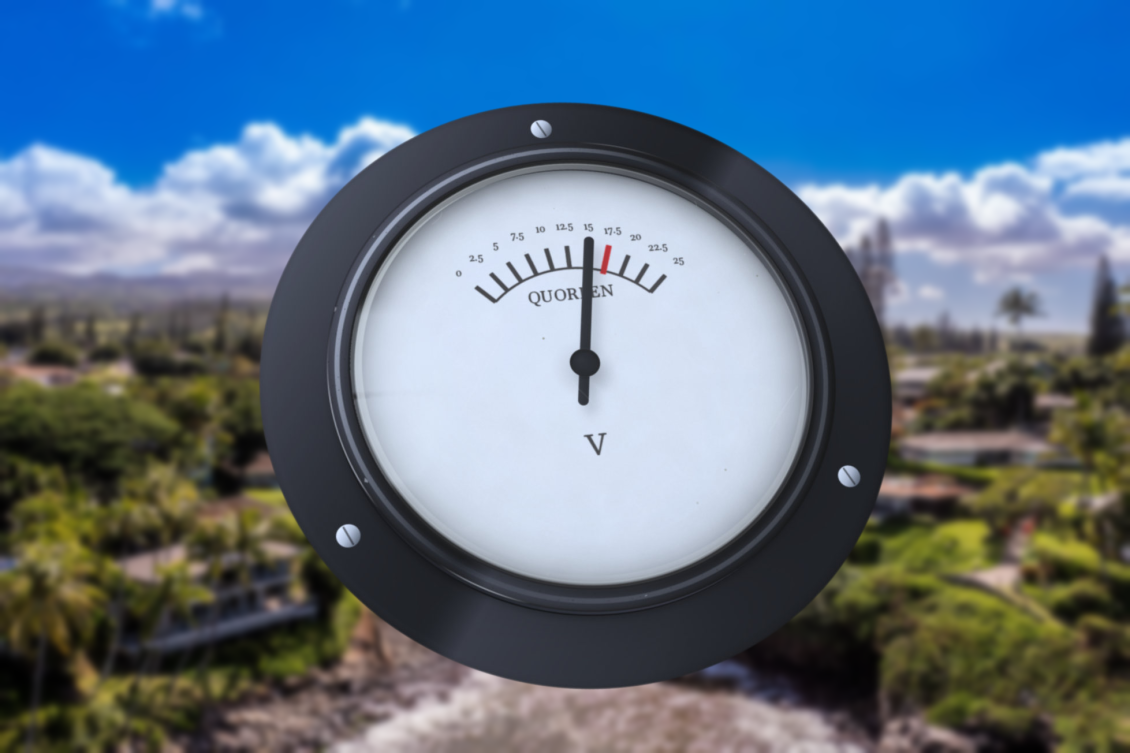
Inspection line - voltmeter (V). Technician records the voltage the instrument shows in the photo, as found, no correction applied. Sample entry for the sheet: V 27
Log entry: V 15
